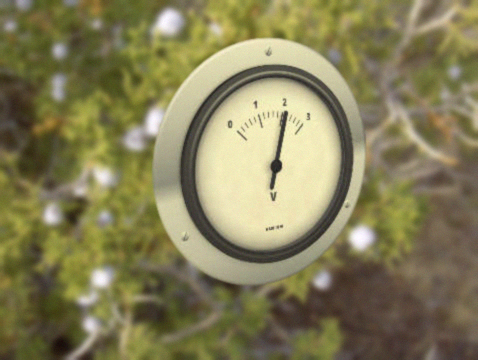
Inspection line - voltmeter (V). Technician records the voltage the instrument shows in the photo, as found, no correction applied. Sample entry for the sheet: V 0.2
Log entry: V 2
